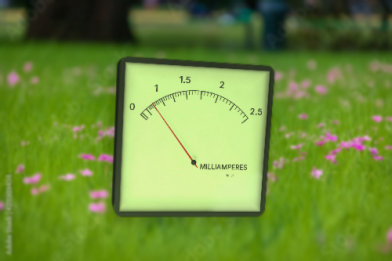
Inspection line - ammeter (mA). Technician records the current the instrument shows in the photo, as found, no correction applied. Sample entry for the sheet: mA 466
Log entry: mA 0.75
